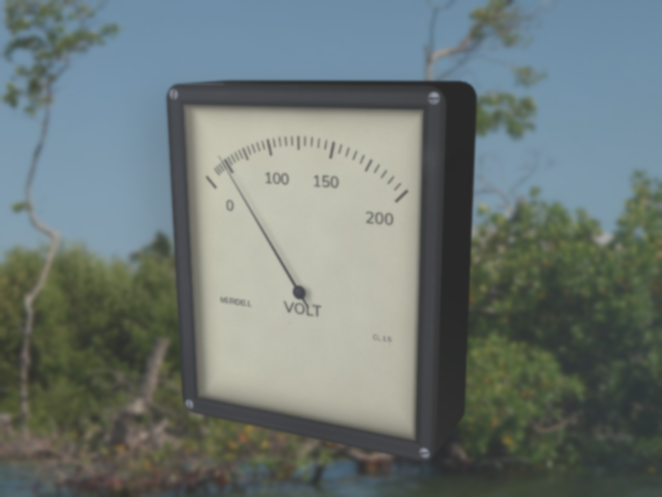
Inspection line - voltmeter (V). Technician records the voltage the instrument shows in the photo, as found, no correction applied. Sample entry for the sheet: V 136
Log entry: V 50
